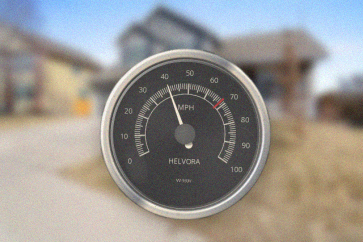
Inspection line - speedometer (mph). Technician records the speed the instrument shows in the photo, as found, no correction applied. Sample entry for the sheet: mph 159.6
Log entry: mph 40
